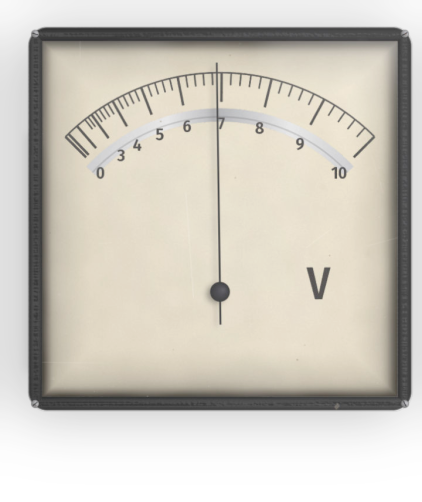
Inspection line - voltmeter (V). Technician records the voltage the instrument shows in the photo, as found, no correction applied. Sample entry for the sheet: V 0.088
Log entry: V 6.9
